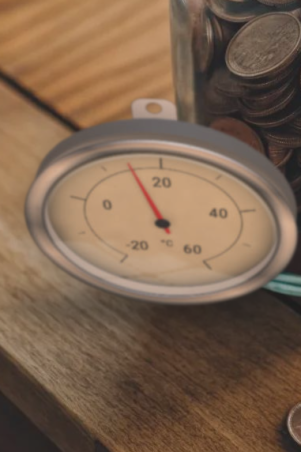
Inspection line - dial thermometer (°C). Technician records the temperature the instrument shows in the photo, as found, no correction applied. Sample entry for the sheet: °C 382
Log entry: °C 15
